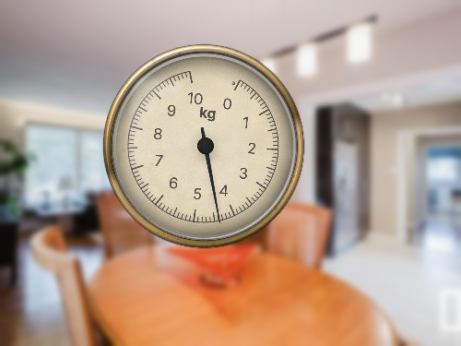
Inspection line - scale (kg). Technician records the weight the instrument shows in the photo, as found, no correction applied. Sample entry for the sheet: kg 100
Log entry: kg 4.4
